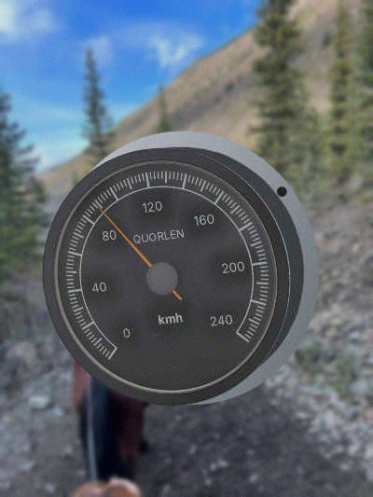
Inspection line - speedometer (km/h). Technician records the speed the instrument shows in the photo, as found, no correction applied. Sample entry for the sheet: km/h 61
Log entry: km/h 90
